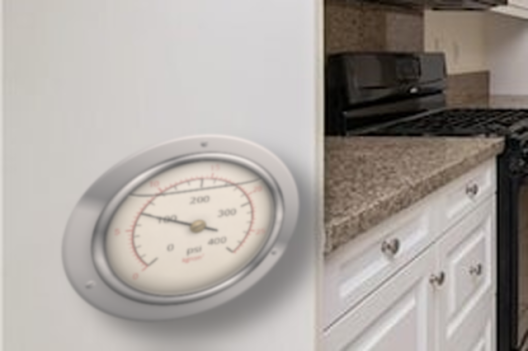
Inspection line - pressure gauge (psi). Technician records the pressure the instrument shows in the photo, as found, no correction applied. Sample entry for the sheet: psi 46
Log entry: psi 100
